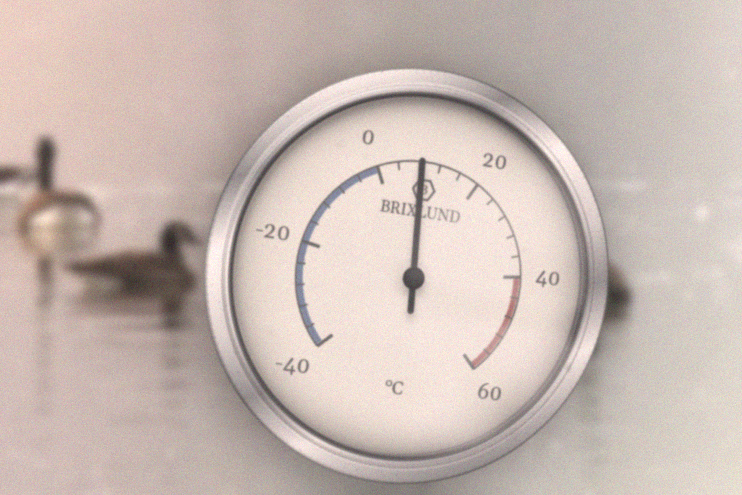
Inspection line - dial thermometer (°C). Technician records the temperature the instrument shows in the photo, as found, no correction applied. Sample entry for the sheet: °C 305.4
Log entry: °C 8
